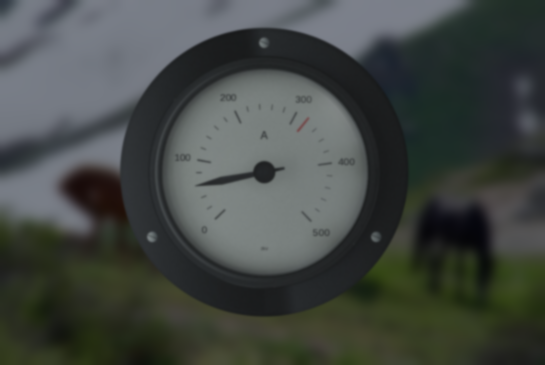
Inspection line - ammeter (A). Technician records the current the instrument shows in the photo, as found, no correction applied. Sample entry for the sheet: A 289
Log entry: A 60
